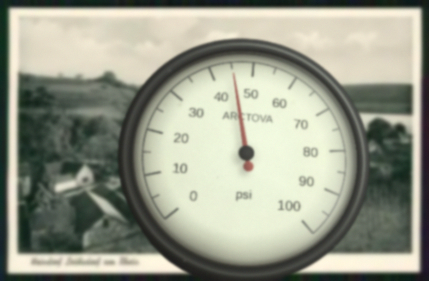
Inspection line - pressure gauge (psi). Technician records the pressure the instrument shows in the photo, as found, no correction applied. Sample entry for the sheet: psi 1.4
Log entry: psi 45
